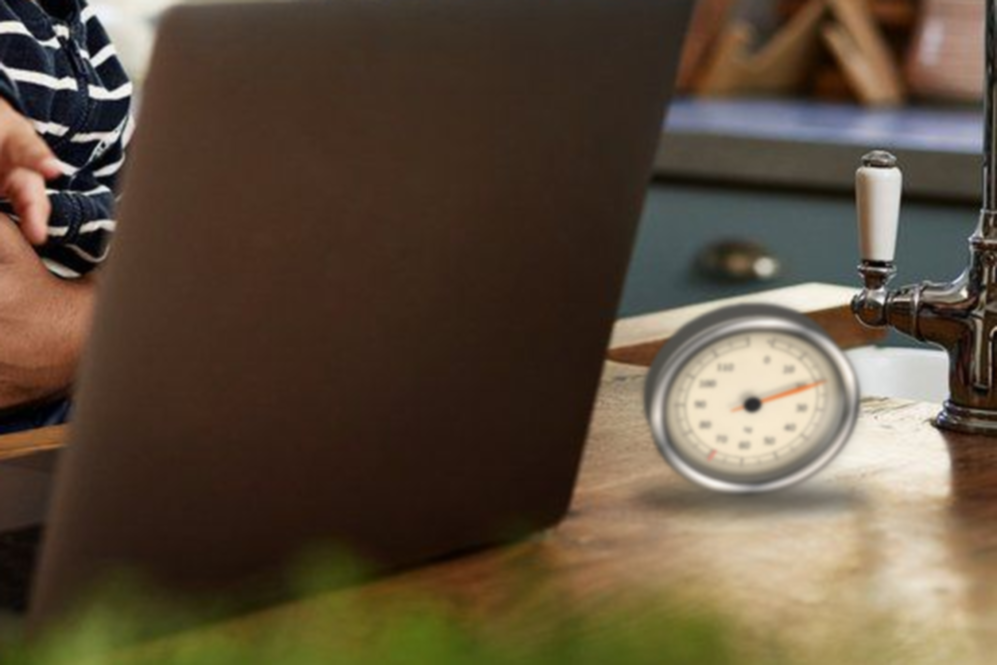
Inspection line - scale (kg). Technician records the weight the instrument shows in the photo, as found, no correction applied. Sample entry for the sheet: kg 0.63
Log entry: kg 20
